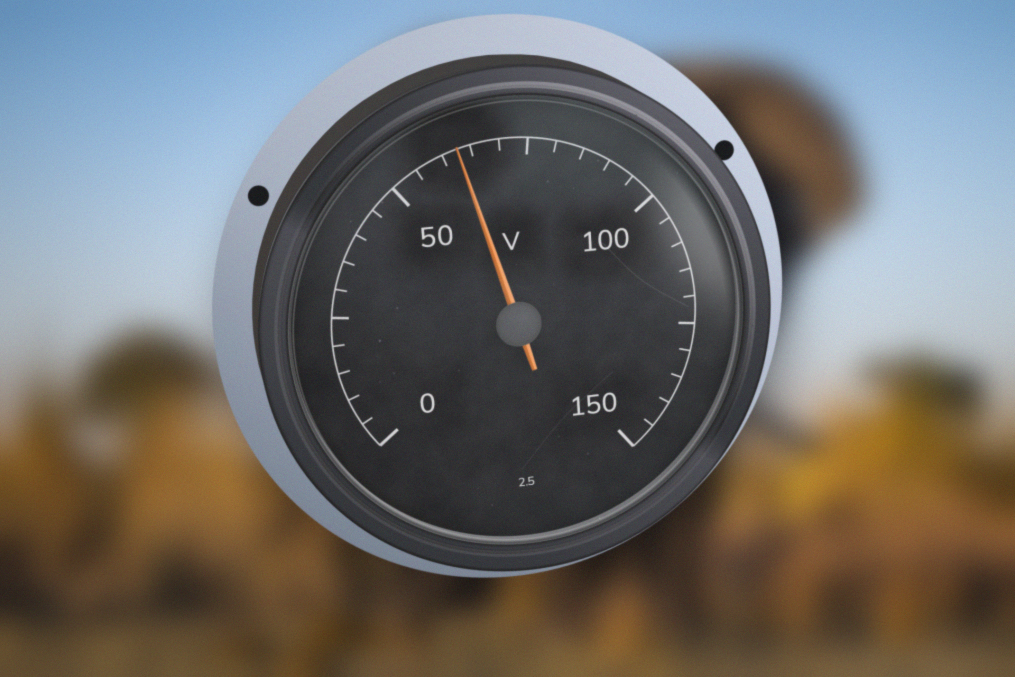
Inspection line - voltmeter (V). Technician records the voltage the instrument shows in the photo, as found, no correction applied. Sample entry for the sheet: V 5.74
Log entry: V 62.5
